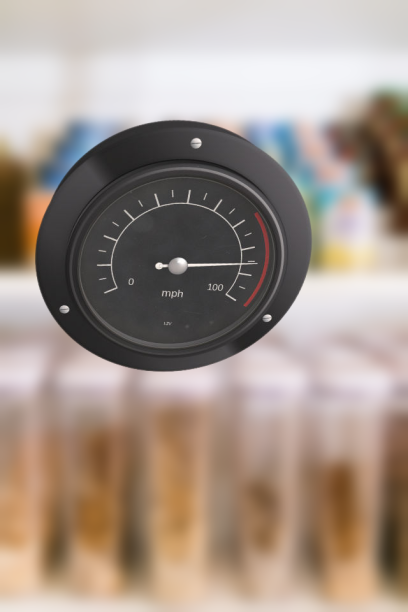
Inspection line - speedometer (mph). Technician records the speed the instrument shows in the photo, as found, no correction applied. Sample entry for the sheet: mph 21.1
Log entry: mph 85
